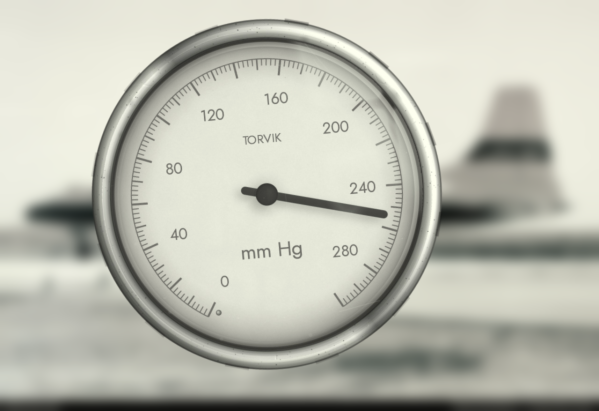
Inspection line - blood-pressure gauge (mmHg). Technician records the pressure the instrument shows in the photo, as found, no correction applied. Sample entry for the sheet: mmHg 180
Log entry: mmHg 254
